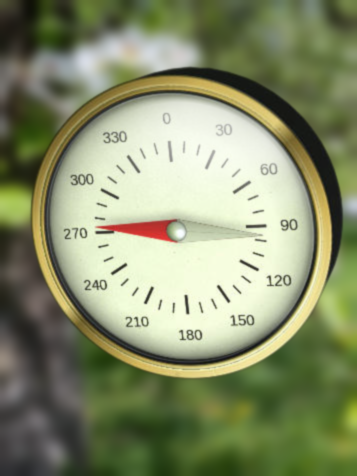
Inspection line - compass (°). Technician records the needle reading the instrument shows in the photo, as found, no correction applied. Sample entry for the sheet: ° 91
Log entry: ° 275
